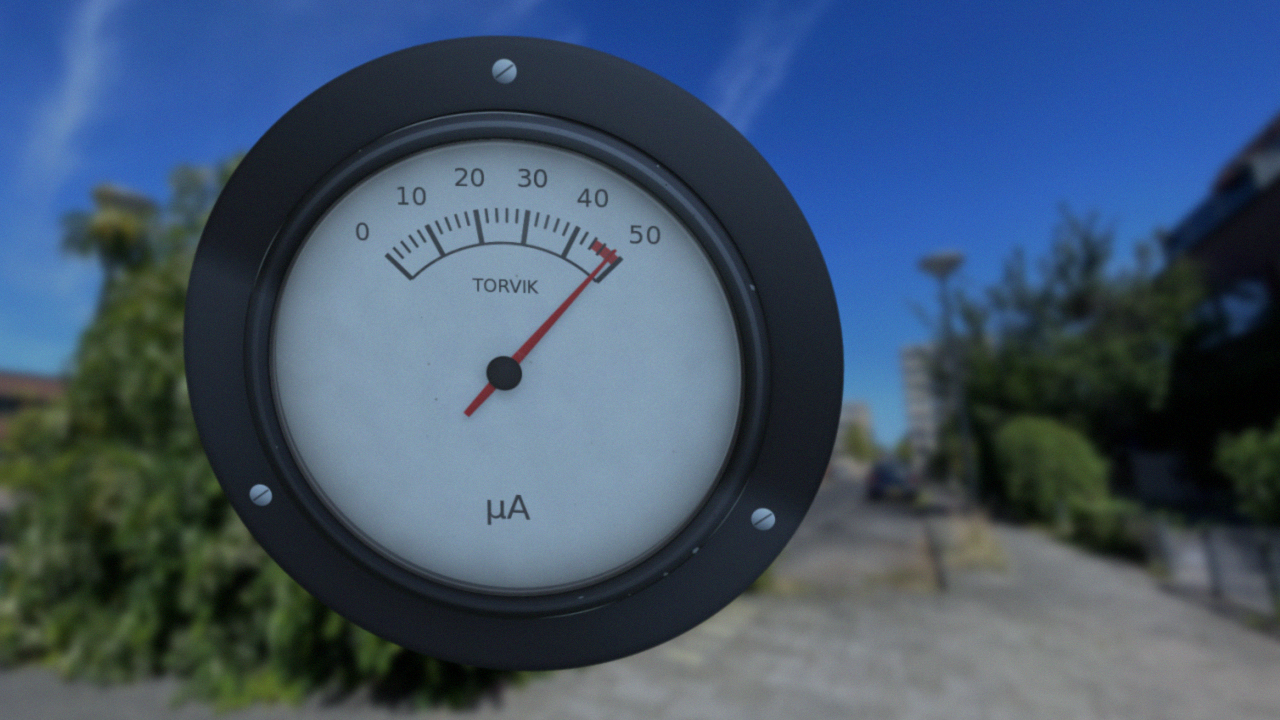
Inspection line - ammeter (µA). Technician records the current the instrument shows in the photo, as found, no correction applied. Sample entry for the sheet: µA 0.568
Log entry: µA 48
